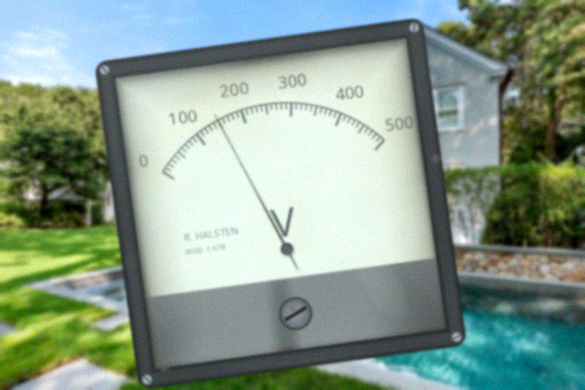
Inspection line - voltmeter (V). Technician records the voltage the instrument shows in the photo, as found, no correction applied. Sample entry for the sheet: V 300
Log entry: V 150
